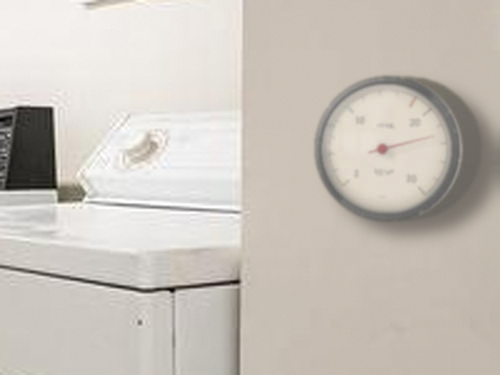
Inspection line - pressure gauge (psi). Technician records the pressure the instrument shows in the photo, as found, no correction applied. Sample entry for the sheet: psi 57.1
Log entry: psi 23
